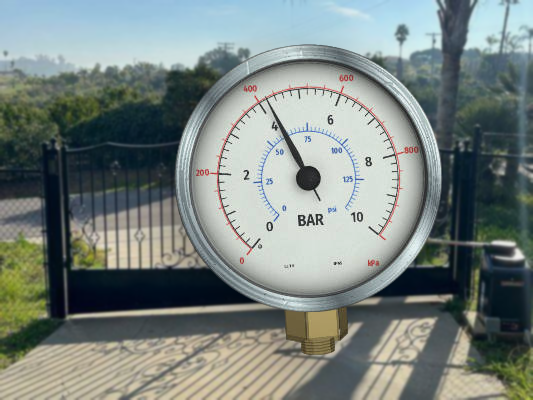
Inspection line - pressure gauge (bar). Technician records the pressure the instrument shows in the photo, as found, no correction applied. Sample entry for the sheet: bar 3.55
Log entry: bar 4.2
